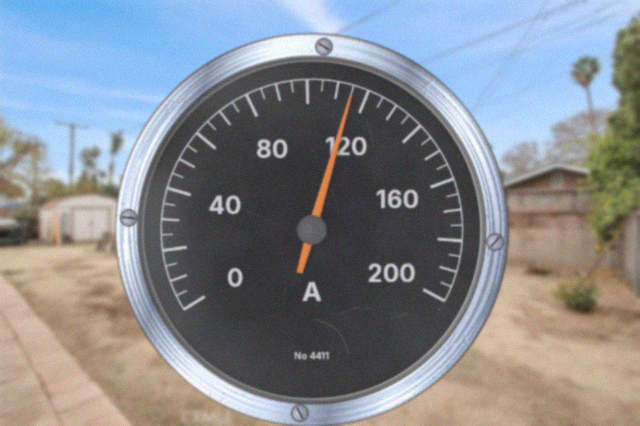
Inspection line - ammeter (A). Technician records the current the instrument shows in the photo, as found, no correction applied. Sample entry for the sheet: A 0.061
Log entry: A 115
